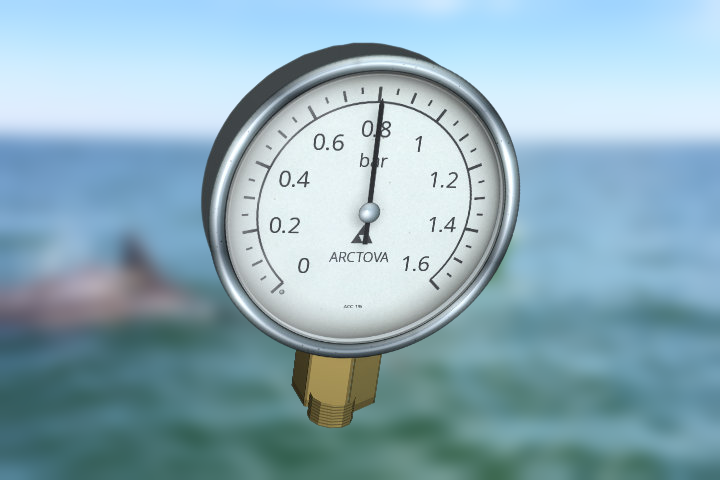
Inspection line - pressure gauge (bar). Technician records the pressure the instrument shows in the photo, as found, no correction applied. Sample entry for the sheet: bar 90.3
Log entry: bar 0.8
